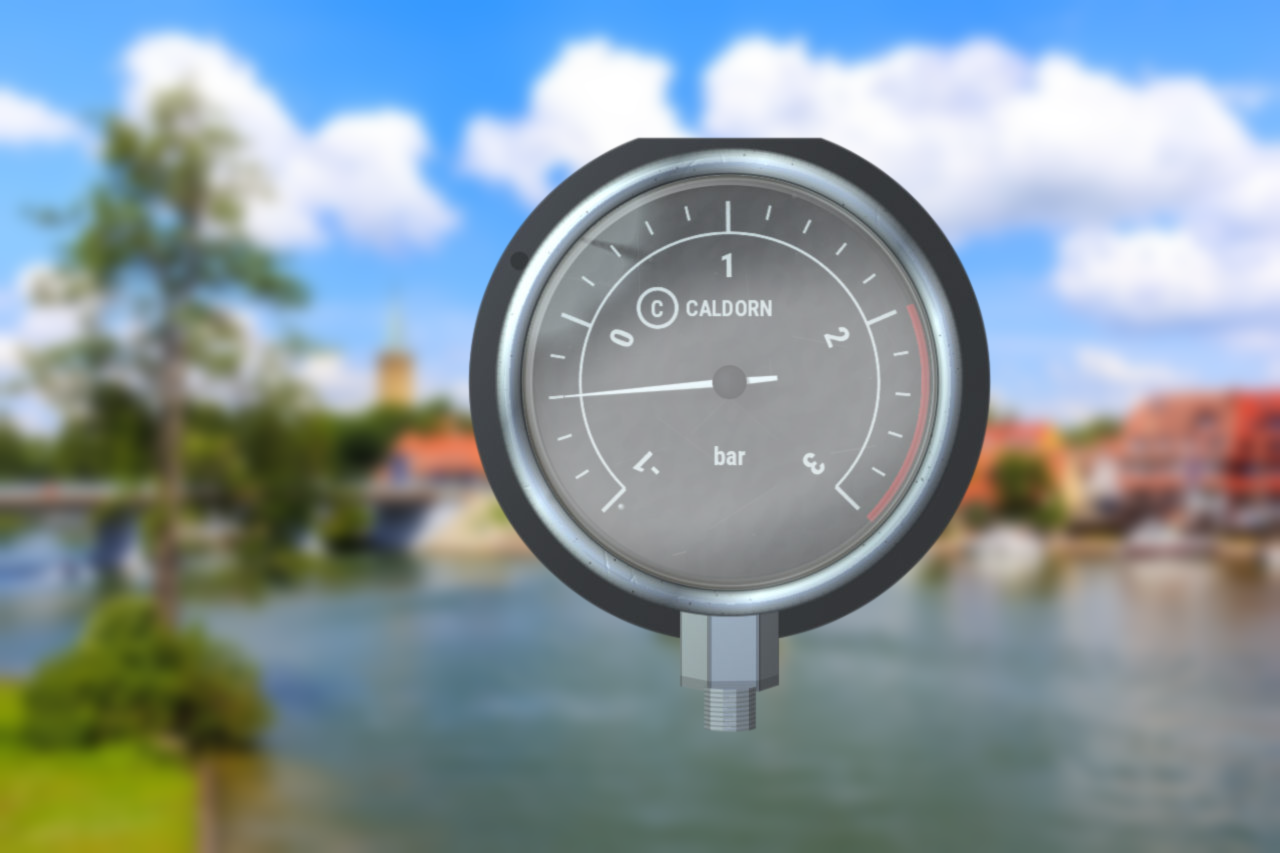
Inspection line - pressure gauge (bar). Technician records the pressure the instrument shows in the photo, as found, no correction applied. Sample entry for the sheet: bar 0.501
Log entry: bar -0.4
